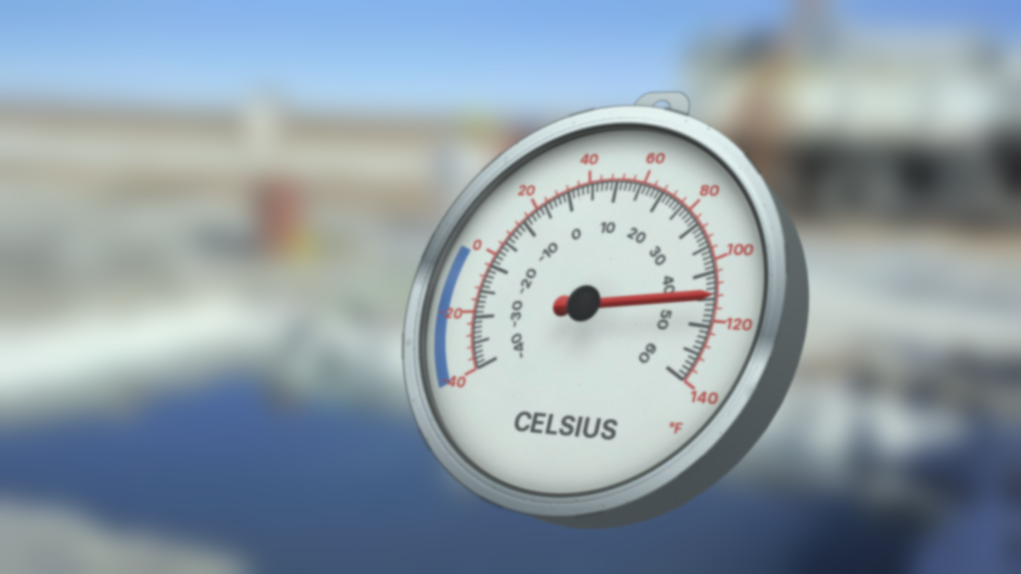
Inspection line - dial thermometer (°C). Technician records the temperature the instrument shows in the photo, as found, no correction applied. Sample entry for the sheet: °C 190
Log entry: °C 45
